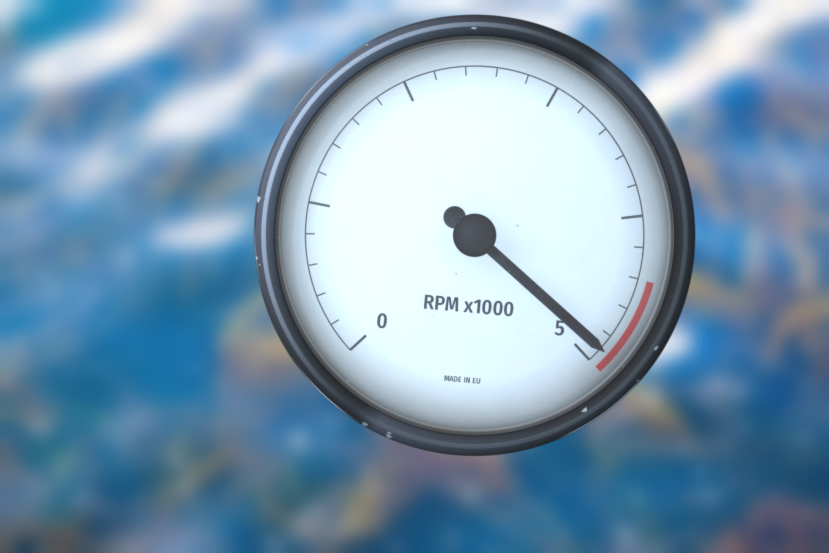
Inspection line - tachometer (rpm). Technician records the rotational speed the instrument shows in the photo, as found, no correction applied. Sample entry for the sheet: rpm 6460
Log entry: rpm 4900
